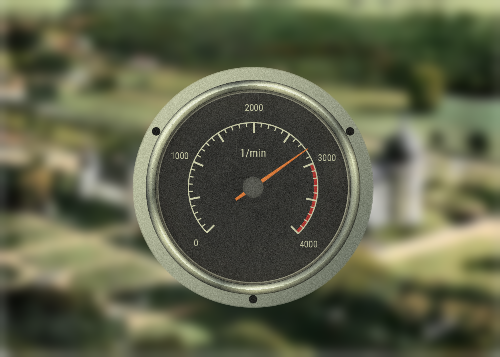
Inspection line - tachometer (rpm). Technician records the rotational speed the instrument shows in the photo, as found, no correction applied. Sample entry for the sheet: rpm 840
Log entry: rpm 2800
